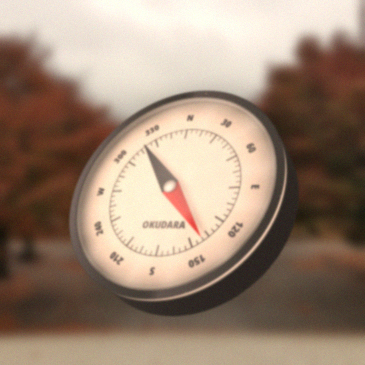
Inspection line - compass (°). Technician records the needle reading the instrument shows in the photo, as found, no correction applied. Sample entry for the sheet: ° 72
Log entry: ° 140
